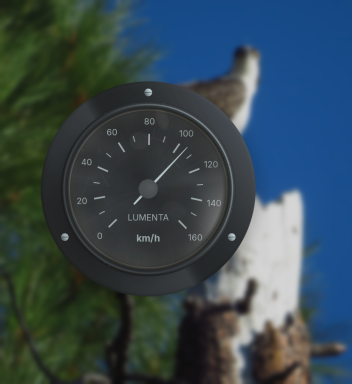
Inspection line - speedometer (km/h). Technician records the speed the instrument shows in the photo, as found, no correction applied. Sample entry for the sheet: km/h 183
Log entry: km/h 105
